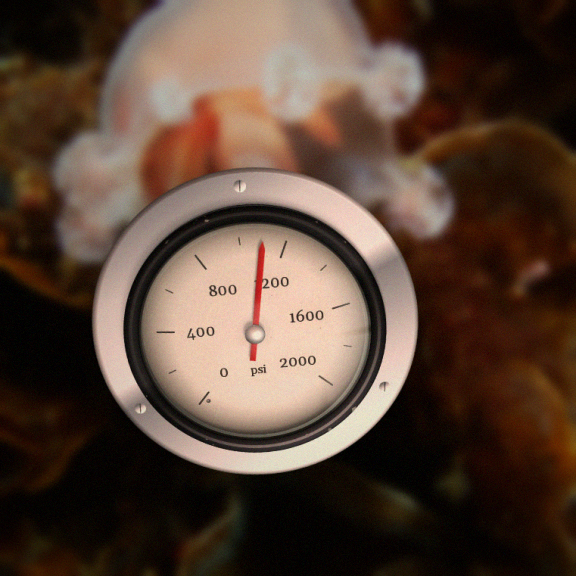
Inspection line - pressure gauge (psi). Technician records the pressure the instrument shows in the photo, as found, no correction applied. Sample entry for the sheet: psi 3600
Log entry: psi 1100
